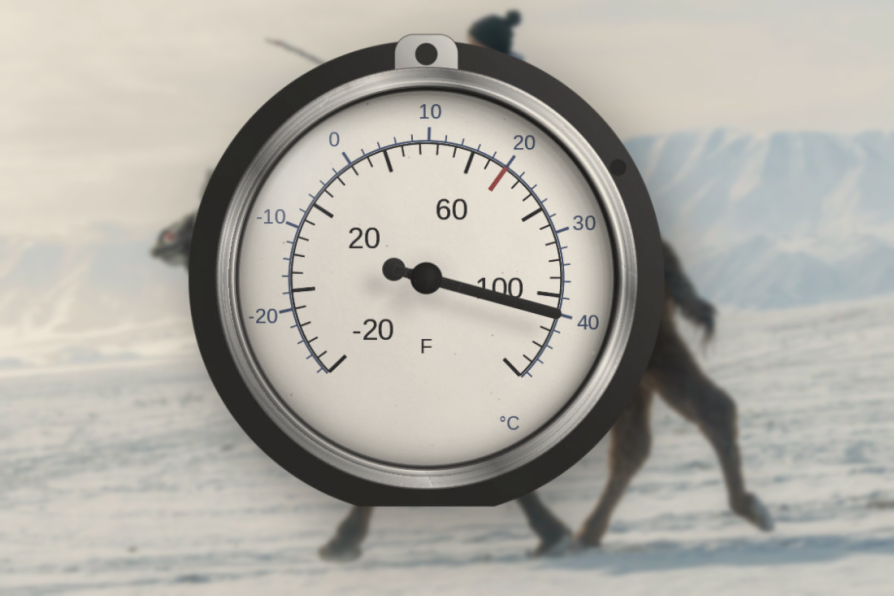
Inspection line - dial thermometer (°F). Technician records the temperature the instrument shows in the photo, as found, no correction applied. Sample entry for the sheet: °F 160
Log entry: °F 104
